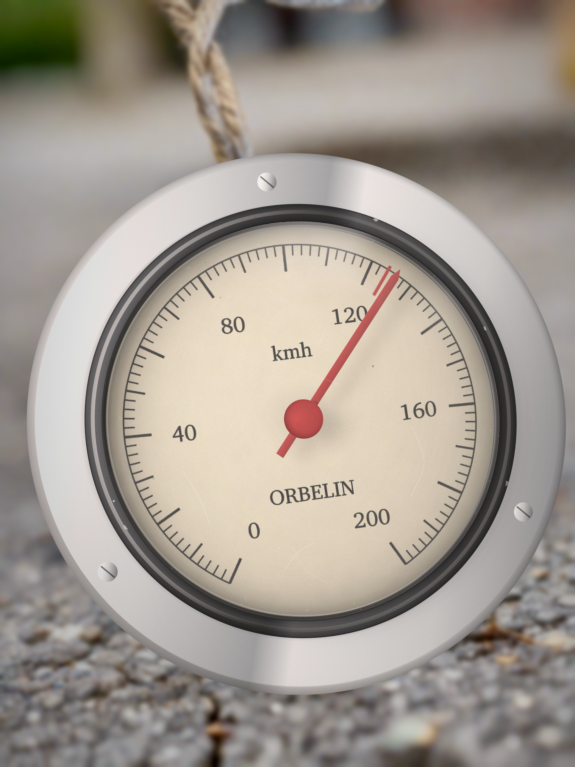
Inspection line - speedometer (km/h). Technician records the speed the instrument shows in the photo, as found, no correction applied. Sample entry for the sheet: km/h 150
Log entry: km/h 126
